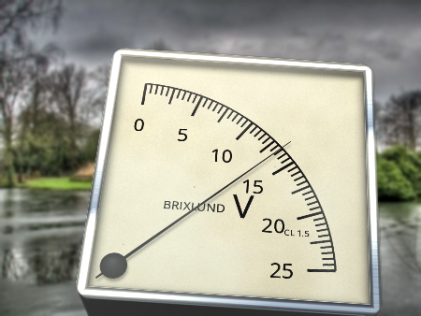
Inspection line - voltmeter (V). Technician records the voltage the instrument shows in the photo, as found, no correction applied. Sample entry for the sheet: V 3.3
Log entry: V 13.5
